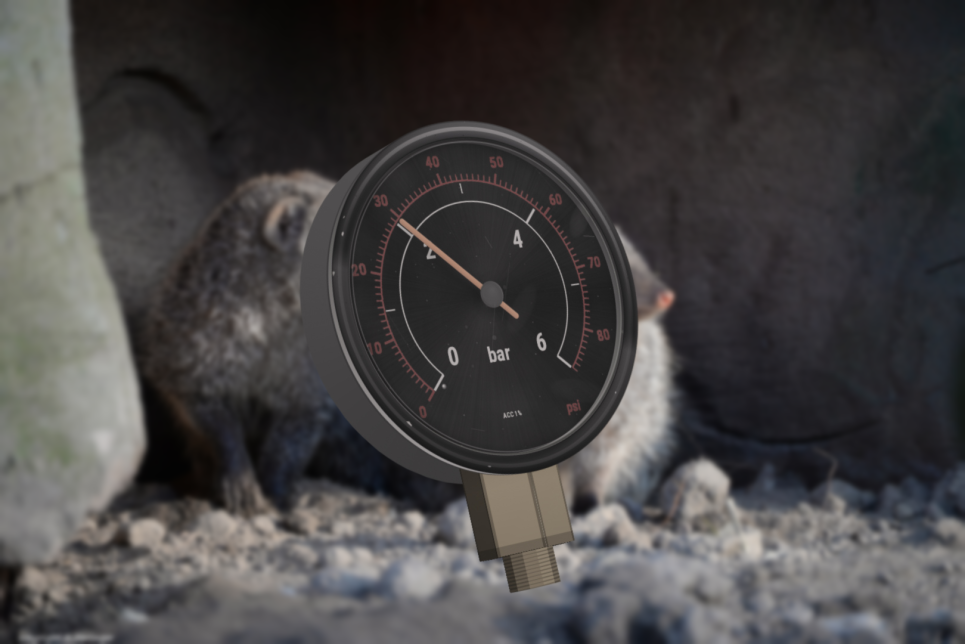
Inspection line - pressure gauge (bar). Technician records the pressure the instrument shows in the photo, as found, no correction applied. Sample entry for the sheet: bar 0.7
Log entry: bar 2
